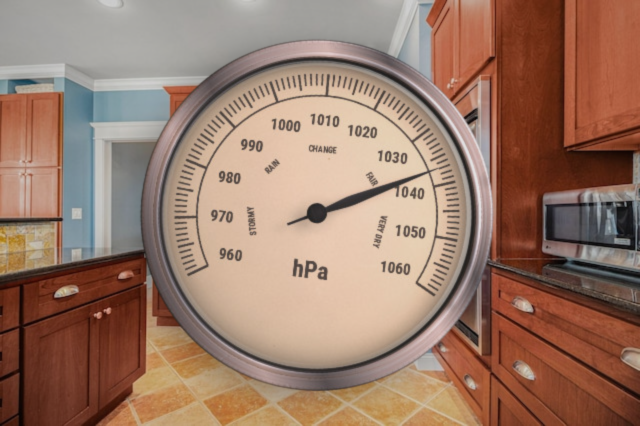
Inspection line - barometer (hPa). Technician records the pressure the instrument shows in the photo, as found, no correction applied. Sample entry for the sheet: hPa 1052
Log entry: hPa 1037
